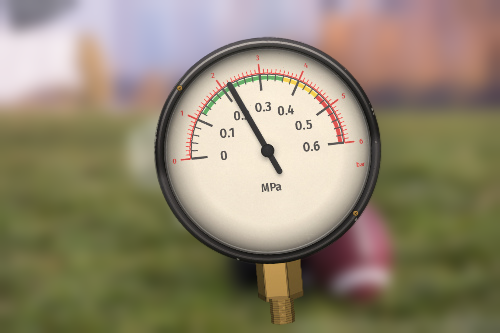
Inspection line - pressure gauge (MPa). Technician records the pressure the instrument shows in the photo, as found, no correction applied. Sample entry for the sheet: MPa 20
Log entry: MPa 0.22
